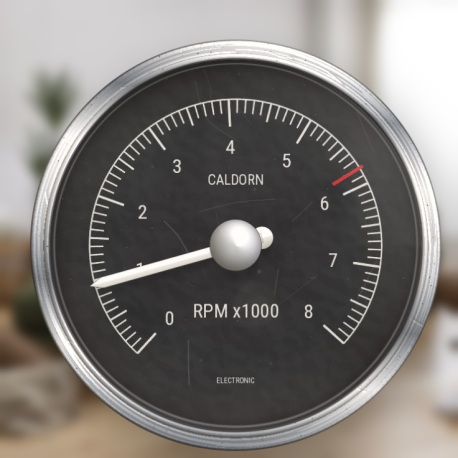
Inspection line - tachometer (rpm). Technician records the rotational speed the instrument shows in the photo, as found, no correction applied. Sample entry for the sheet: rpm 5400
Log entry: rpm 950
